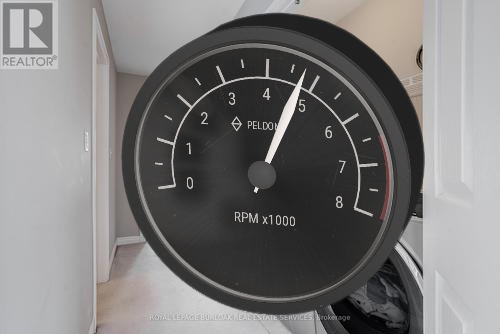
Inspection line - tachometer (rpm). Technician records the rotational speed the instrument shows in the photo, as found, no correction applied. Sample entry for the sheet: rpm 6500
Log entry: rpm 4750
